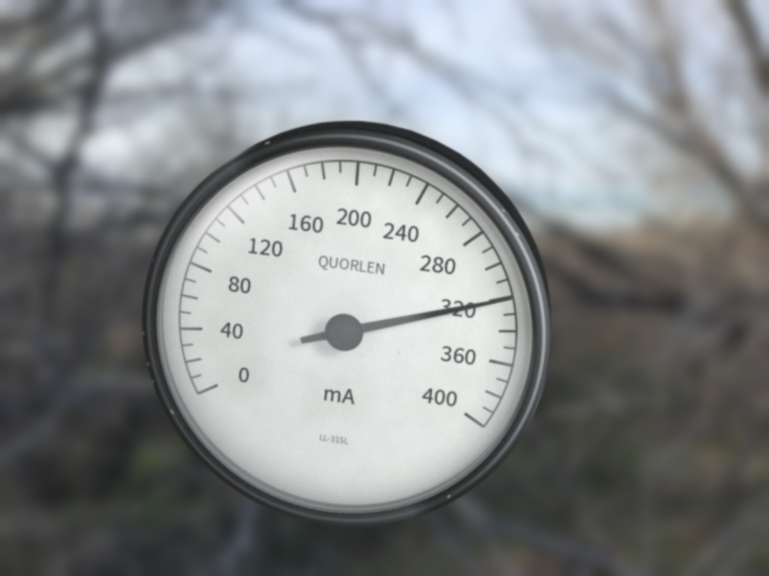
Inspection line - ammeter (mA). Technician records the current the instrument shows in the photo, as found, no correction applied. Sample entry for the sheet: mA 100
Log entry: mA 320
